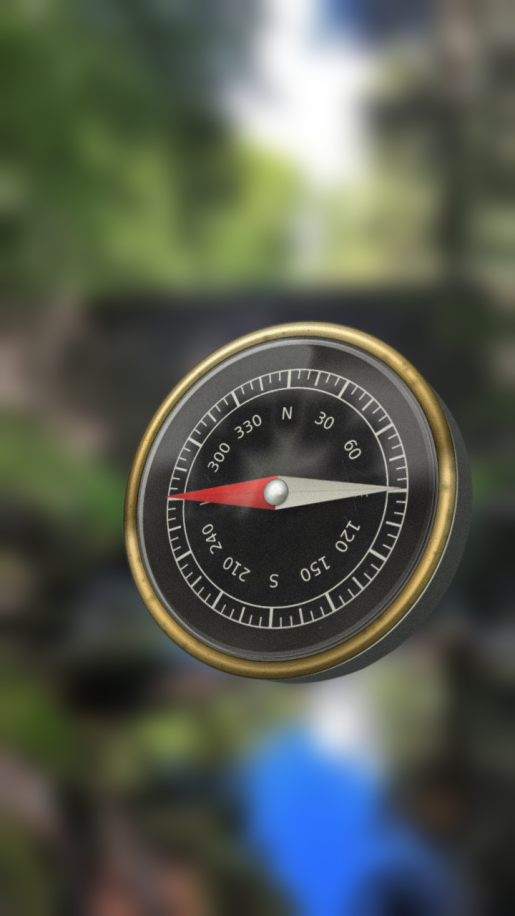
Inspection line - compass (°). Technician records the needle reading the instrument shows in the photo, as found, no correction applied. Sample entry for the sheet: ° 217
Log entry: ° 270
